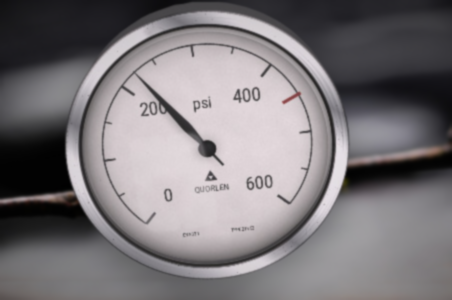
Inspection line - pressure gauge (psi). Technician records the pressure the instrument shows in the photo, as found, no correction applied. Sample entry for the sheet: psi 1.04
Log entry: psi 225
